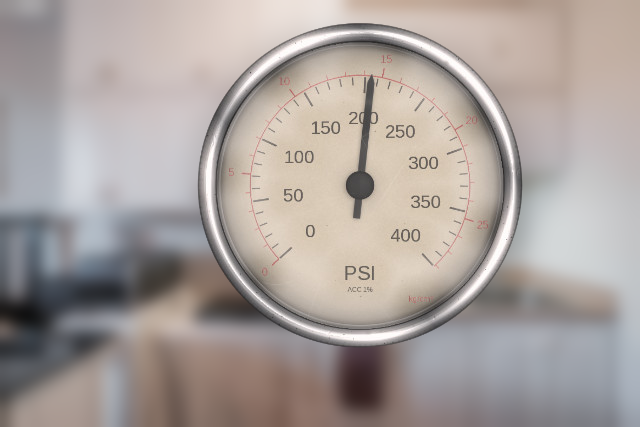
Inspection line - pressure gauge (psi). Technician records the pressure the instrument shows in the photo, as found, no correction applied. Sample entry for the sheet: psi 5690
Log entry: psi 205
